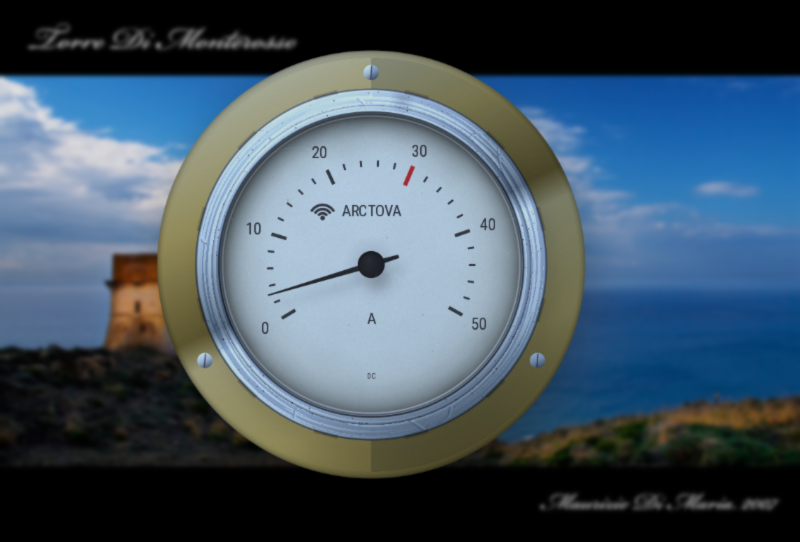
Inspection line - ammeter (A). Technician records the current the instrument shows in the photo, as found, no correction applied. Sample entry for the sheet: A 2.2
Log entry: A 3
